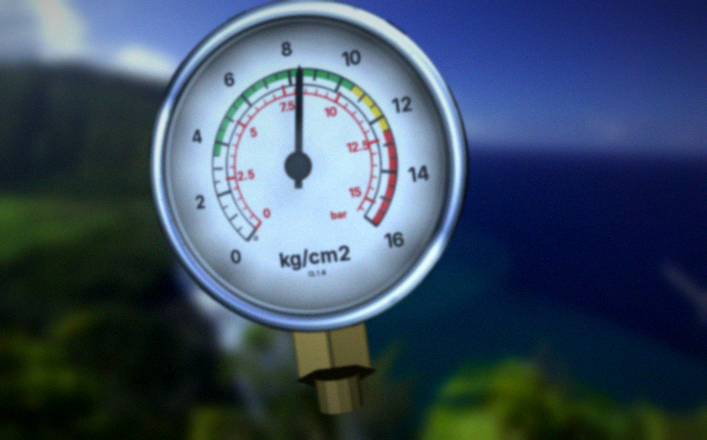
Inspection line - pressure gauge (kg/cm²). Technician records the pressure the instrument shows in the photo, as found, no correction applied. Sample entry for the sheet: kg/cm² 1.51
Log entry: kg/cm² 8.5
